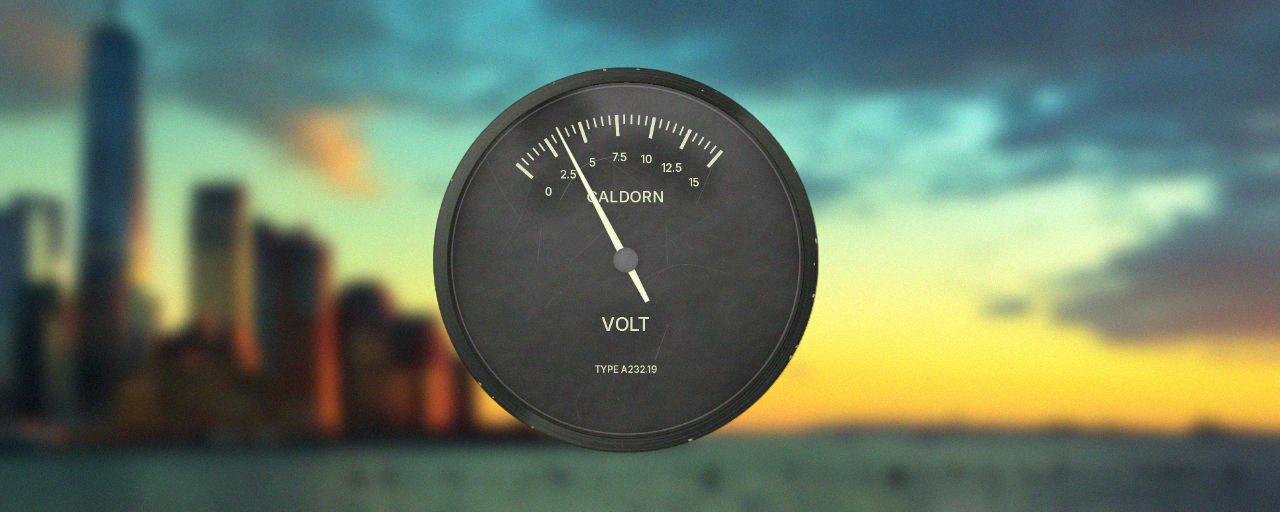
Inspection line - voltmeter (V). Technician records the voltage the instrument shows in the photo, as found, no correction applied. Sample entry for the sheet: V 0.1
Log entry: V 3.5
